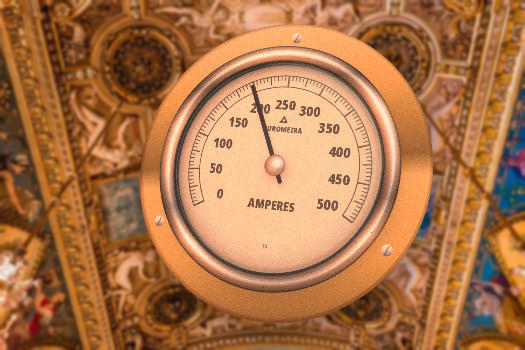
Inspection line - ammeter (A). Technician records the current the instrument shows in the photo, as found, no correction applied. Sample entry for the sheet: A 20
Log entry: A 200
